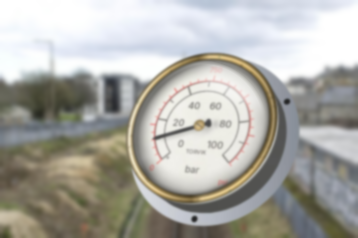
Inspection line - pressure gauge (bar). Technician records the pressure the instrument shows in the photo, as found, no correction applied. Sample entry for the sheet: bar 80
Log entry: bar 10
